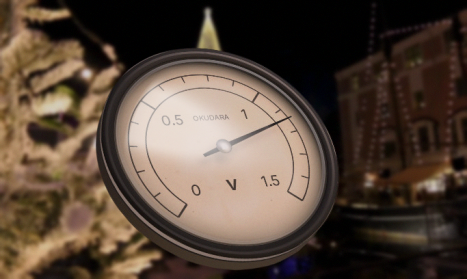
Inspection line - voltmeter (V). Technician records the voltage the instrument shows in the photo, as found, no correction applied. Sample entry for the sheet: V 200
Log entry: V 1.15
